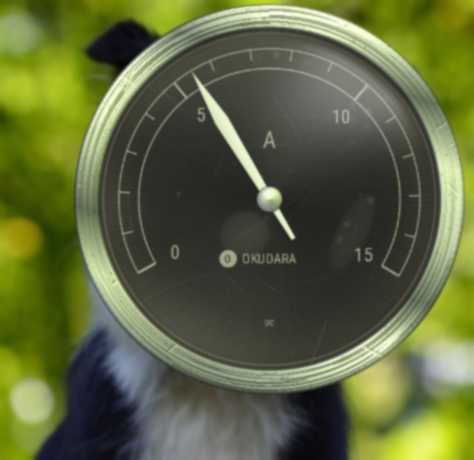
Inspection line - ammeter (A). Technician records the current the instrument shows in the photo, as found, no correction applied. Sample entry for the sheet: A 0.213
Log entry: A 5.5
